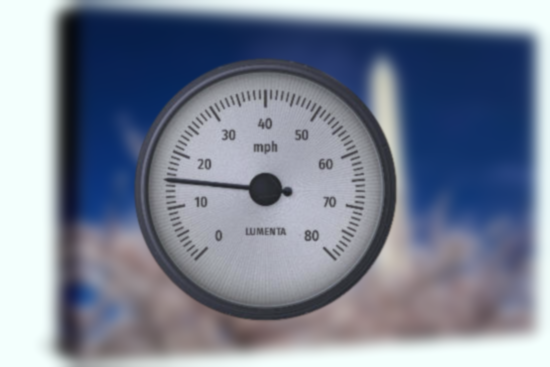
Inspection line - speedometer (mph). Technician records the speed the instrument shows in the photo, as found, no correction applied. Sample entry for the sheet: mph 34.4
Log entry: mph 15
